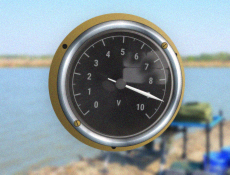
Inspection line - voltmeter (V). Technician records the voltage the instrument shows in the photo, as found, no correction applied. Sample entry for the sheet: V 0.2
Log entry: V 9
